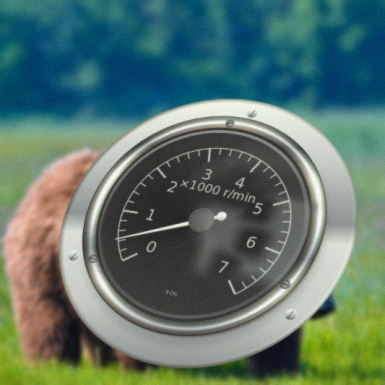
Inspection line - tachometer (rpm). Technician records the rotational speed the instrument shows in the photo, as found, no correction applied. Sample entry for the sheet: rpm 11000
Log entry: rpm 400
